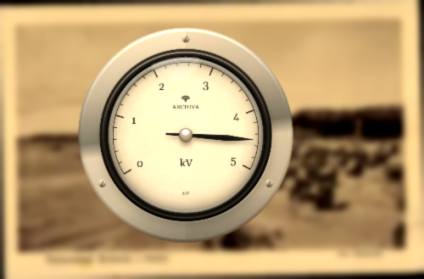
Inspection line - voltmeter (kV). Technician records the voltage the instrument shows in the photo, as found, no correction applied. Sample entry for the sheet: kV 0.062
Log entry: kV 4.5
